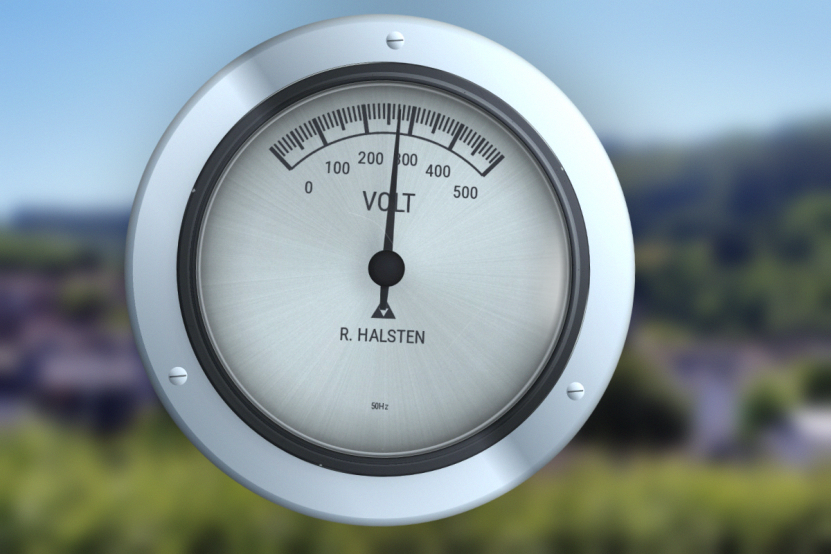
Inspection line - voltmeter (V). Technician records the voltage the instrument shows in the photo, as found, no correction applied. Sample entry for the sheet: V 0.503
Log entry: V 270
